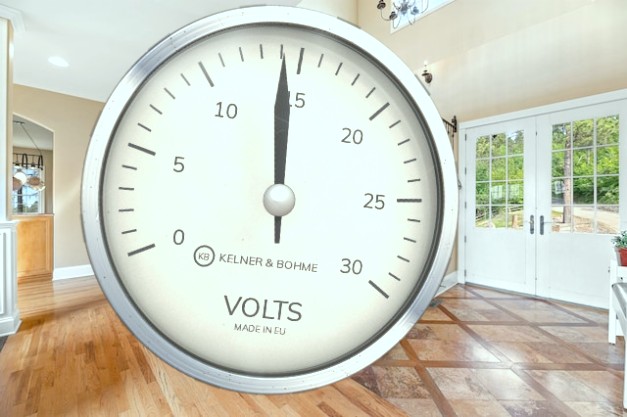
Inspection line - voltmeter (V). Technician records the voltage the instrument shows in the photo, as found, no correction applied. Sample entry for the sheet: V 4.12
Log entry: V 14
